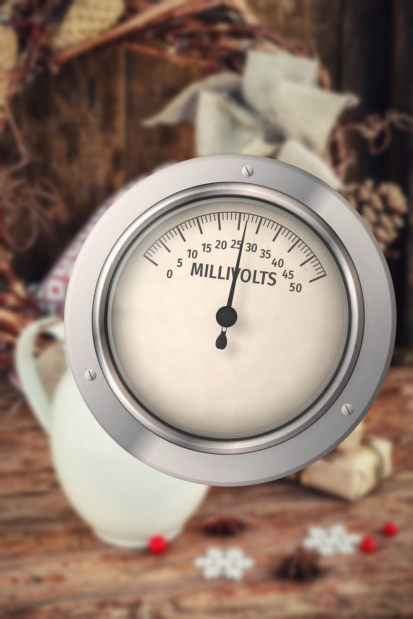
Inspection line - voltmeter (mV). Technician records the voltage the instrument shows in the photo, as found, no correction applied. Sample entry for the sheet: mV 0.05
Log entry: mV 27
